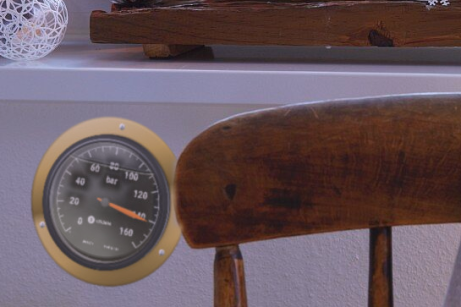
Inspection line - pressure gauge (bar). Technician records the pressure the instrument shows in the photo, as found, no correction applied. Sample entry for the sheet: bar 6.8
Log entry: bar 140
